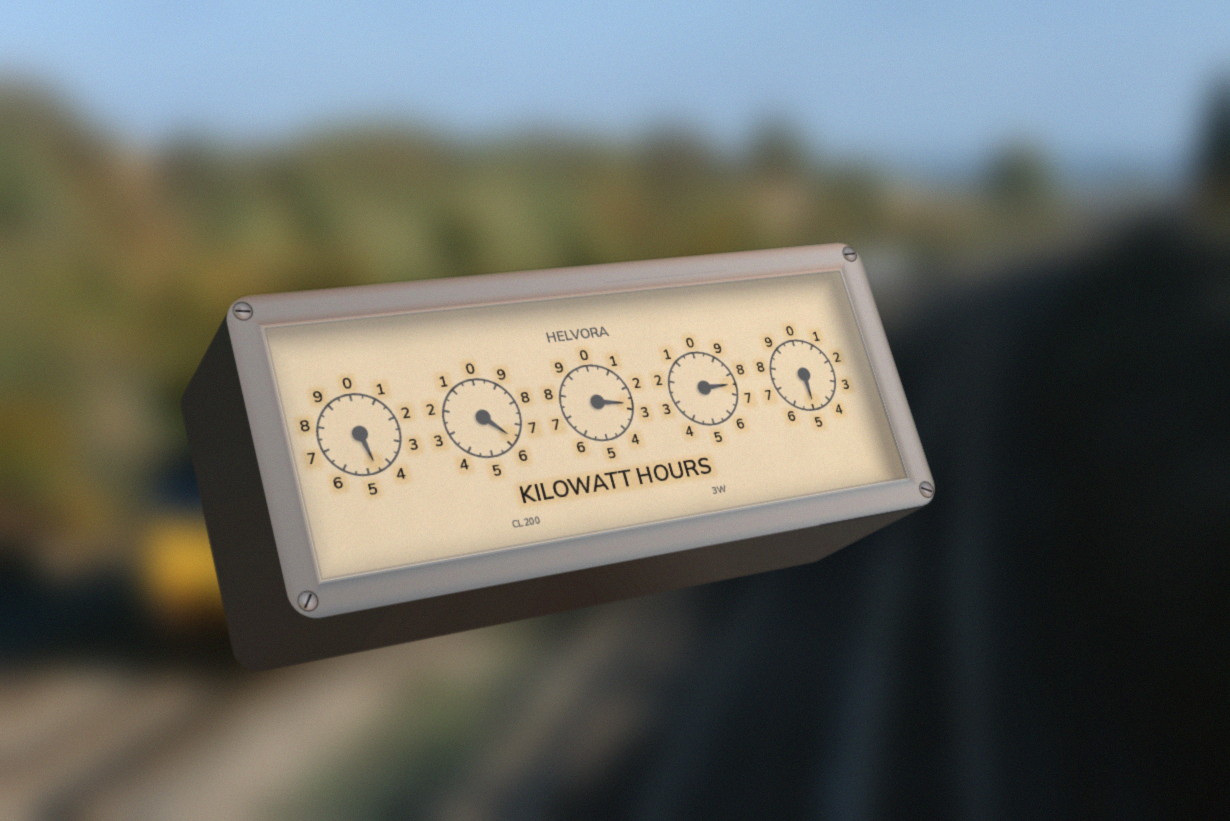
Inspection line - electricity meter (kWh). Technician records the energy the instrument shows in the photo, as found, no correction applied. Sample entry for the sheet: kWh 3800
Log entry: kWh 46275
